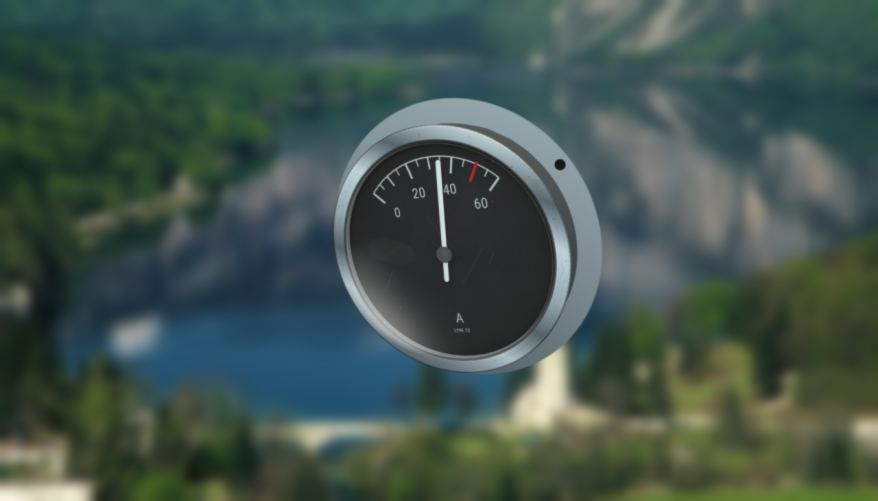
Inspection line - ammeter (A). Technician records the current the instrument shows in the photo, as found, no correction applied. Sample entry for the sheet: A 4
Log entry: A 35
